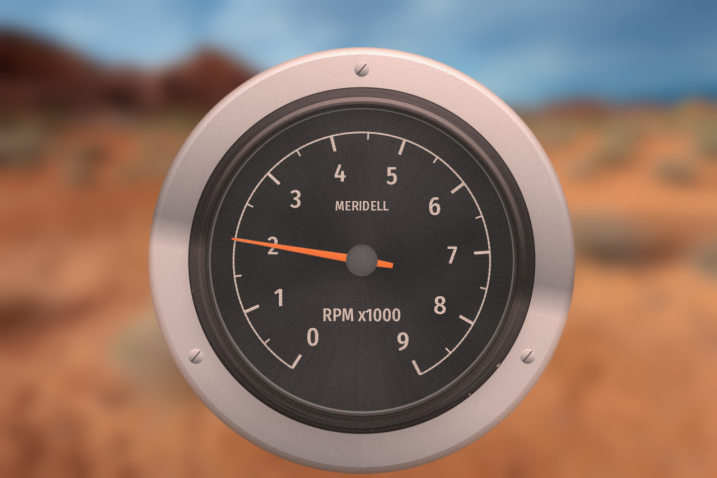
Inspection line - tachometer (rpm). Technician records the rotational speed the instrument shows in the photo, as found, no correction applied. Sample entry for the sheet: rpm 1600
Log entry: rpm 2000
